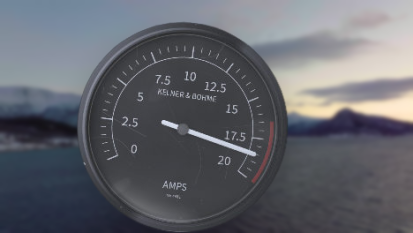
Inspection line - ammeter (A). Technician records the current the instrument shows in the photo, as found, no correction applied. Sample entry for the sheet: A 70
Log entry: A 18.5
